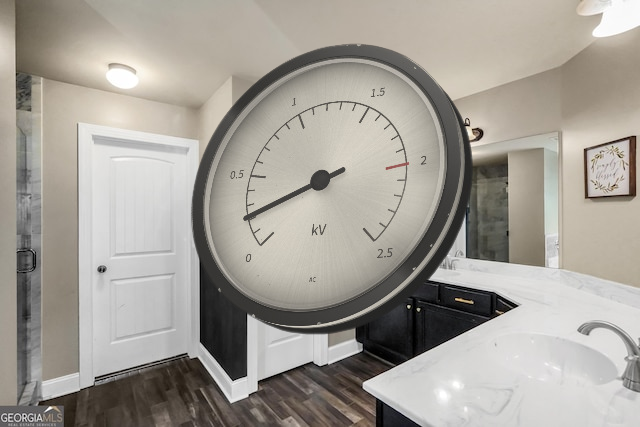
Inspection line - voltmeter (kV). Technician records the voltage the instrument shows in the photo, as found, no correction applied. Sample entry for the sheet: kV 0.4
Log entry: kV 0.2
